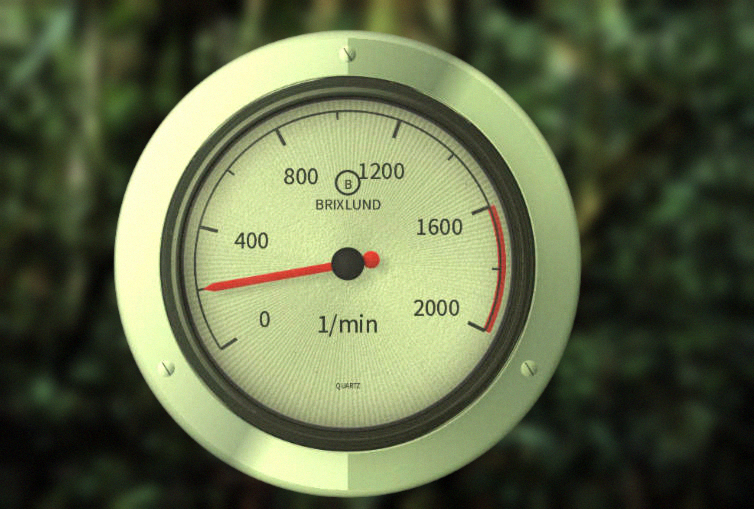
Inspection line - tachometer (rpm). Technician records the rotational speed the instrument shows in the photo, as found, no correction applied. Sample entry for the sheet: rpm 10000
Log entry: rpm 200
